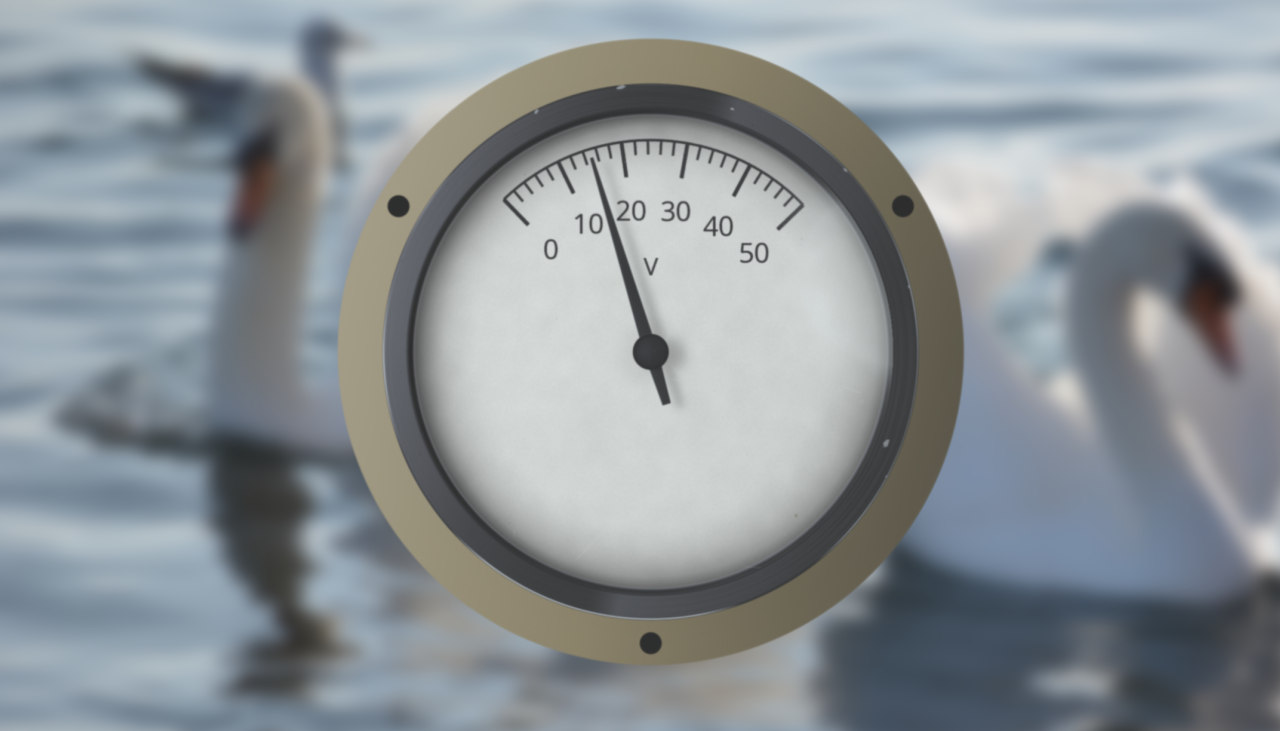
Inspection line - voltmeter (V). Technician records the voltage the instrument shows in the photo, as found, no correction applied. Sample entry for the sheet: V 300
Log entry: V 15
